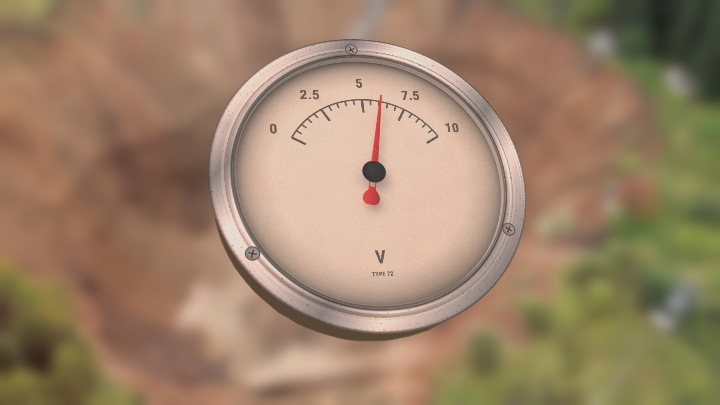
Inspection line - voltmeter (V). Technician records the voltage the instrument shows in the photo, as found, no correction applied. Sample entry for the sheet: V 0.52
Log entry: V 6
